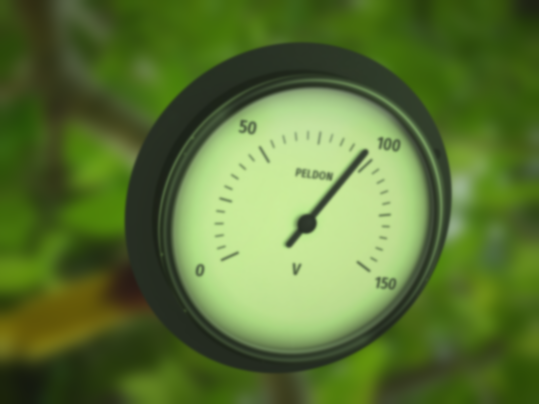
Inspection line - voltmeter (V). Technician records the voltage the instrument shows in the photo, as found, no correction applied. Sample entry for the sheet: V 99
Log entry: V 95
